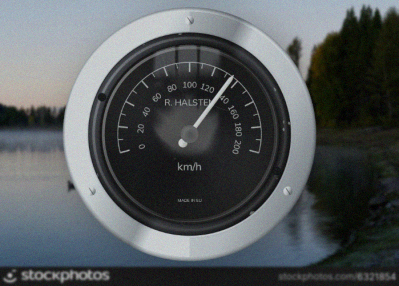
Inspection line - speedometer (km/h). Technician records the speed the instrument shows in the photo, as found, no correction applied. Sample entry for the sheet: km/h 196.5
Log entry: km/h 135
